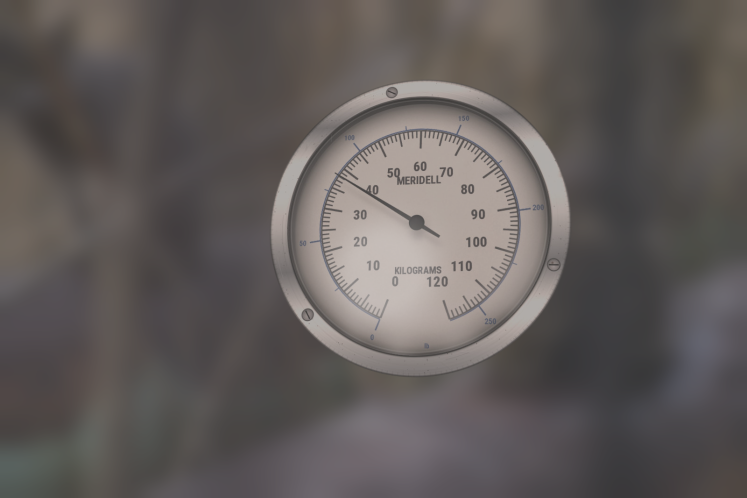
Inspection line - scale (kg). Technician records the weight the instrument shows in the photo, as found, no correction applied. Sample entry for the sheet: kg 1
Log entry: kg 38
